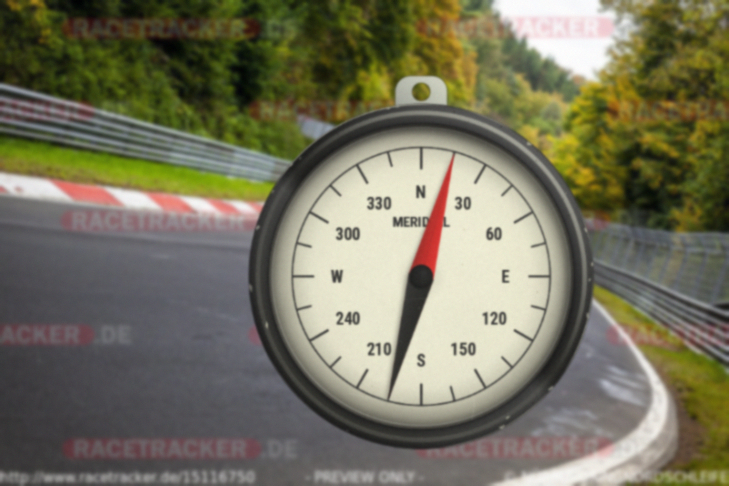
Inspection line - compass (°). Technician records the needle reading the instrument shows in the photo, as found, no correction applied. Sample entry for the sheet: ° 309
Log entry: ° 15
